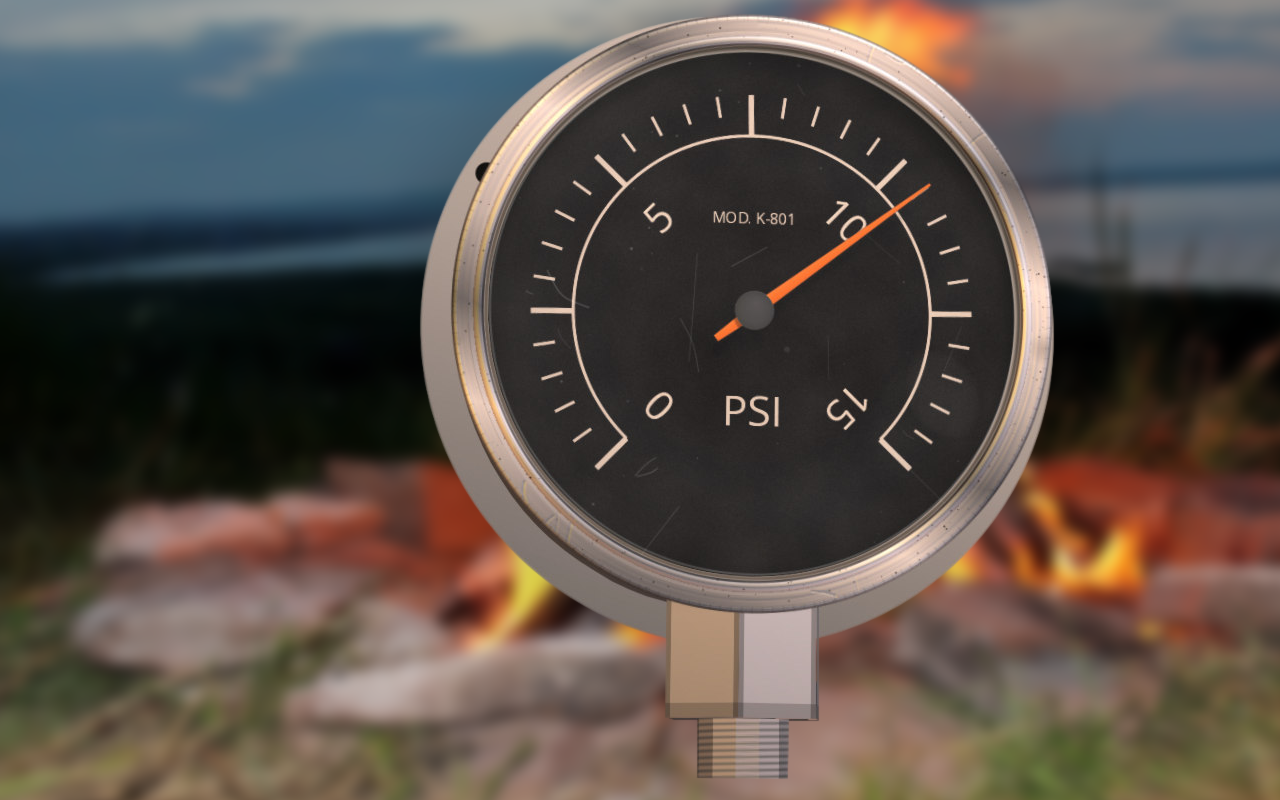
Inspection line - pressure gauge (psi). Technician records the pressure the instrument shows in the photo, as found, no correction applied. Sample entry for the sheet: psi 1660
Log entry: psi 10.5
